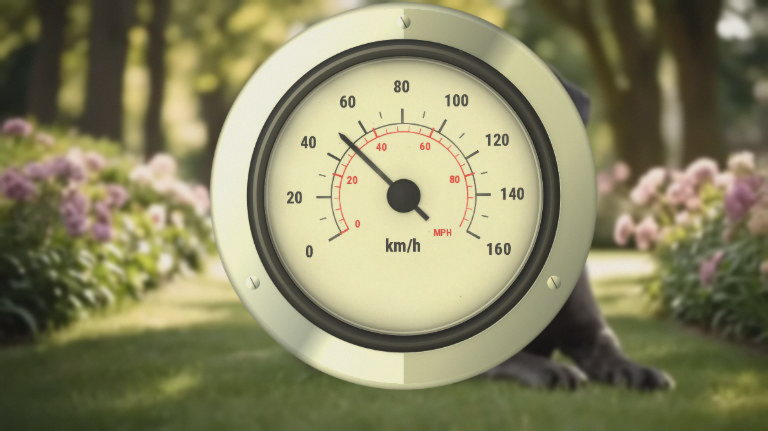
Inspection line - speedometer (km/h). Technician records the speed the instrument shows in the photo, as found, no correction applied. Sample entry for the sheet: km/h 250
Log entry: km/h 50
